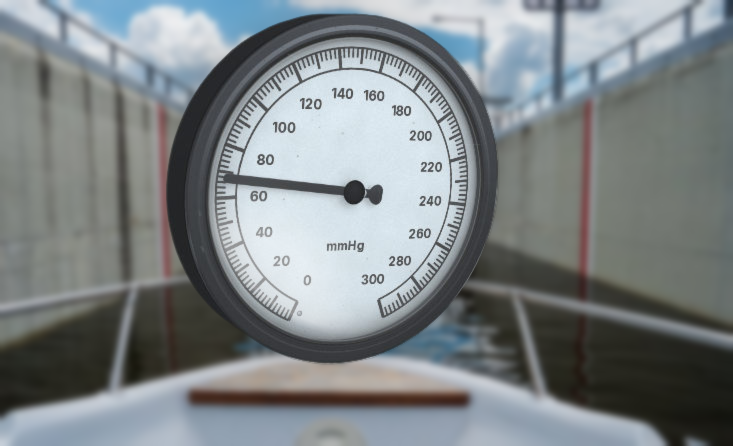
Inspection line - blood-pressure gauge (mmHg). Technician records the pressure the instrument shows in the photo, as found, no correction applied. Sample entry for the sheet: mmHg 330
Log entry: mmHg 68
